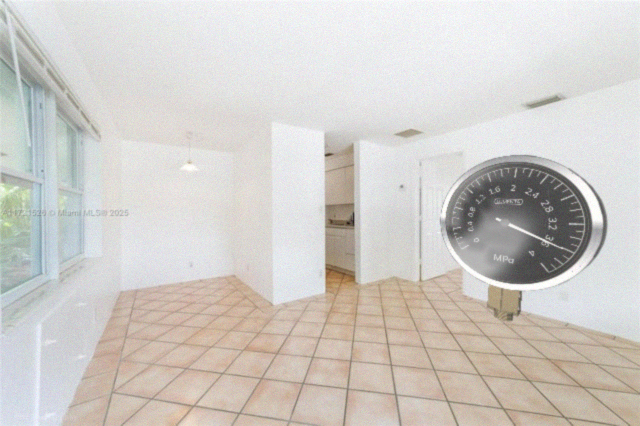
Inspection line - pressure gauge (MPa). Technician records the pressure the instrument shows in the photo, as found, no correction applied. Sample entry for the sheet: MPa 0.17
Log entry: MPa 3.6
